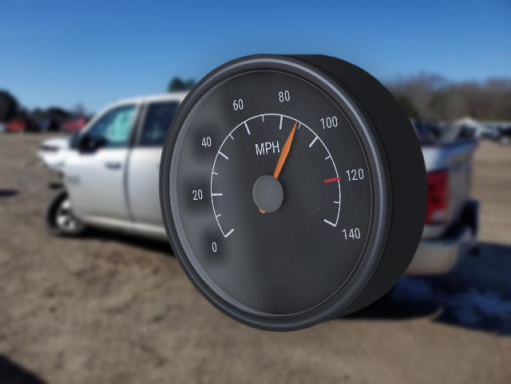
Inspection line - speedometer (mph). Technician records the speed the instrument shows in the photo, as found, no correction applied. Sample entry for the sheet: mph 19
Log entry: mph 90
